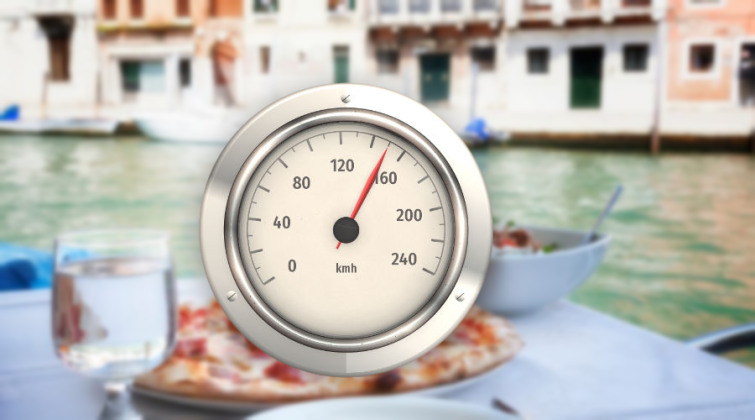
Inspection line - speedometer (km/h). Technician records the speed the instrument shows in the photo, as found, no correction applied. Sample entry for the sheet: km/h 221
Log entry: km/h 150
